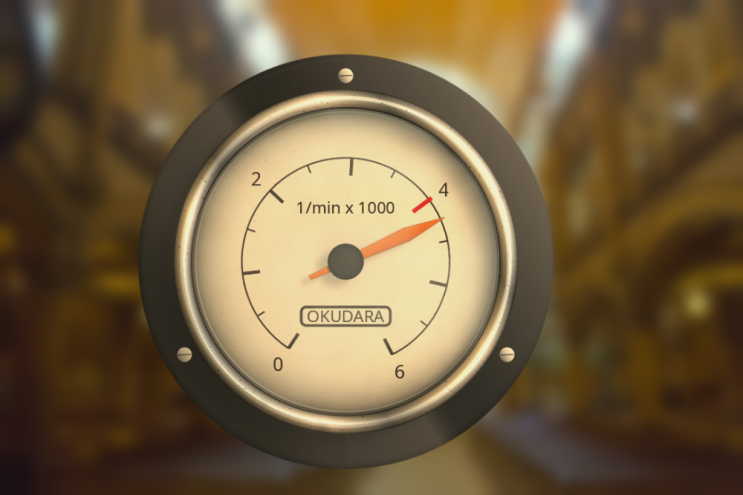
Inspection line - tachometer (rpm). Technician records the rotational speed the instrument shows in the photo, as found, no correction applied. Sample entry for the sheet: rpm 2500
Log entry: rpm 4250
